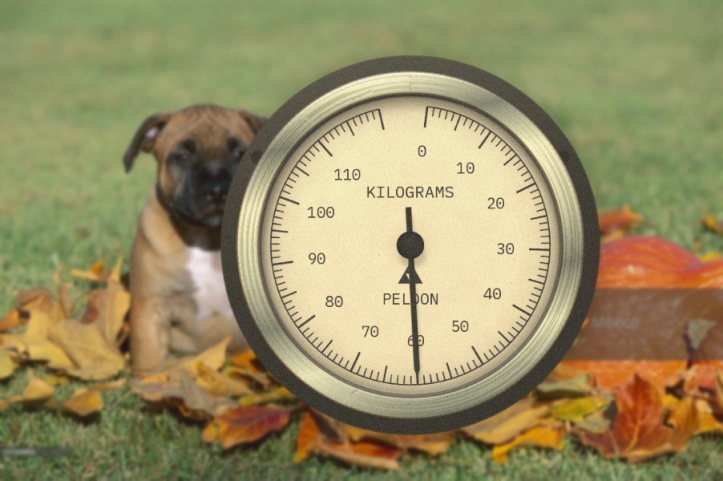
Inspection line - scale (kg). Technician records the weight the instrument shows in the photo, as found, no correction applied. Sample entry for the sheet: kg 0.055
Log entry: kg 60
